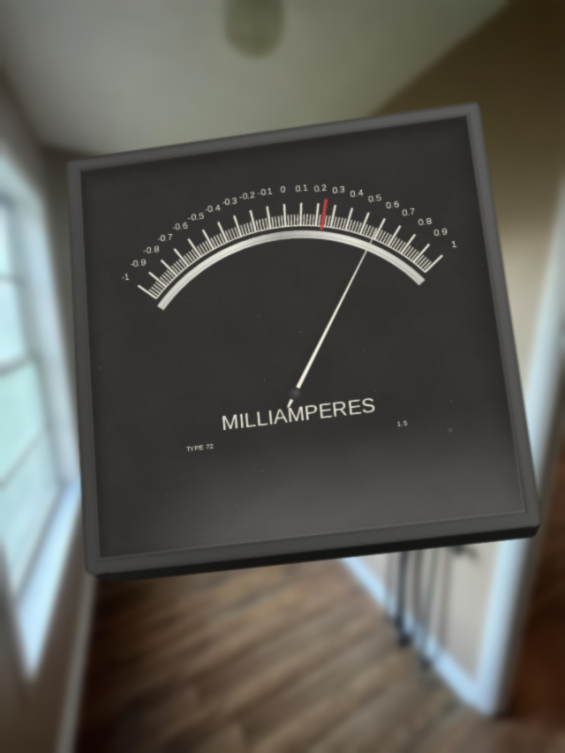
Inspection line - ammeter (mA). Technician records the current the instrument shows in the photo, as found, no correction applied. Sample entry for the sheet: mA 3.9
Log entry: mA 0.6
